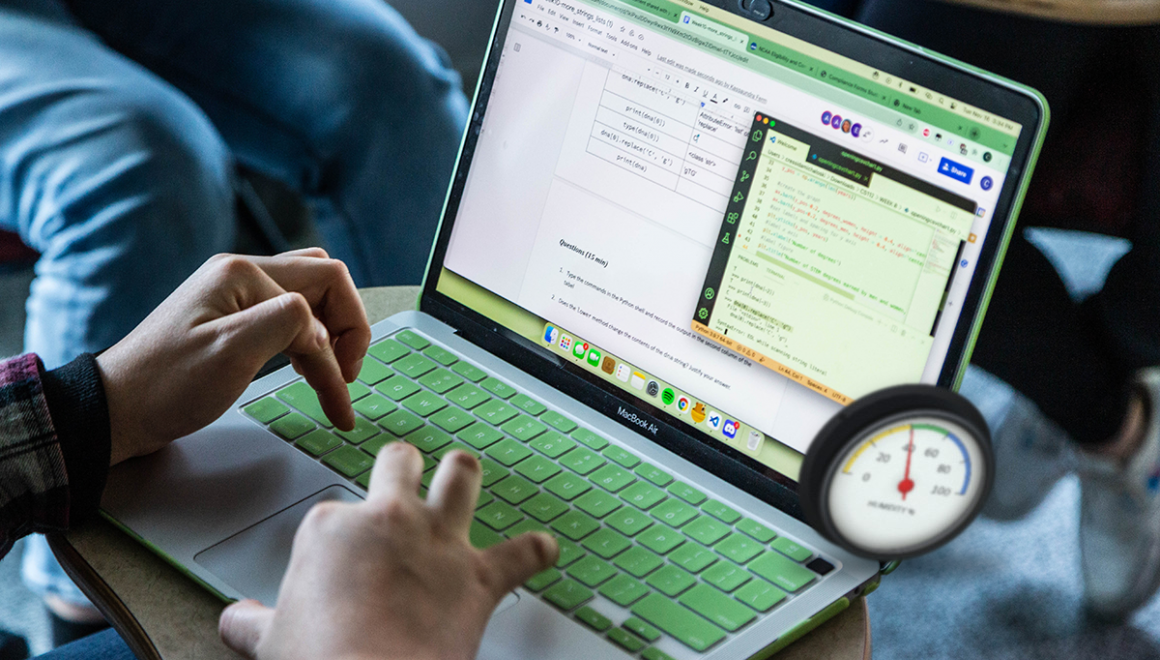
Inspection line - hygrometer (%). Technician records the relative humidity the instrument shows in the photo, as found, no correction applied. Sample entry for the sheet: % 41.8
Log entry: % 40
